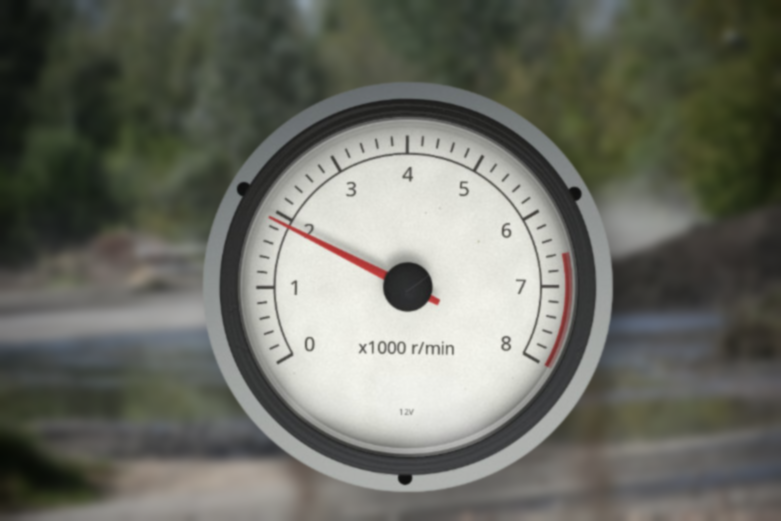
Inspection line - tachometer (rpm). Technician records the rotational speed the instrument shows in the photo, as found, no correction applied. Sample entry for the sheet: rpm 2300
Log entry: rpm 1900
